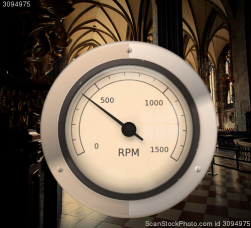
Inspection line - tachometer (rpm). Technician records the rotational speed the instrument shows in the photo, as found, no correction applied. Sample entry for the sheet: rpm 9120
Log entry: rpm 400
